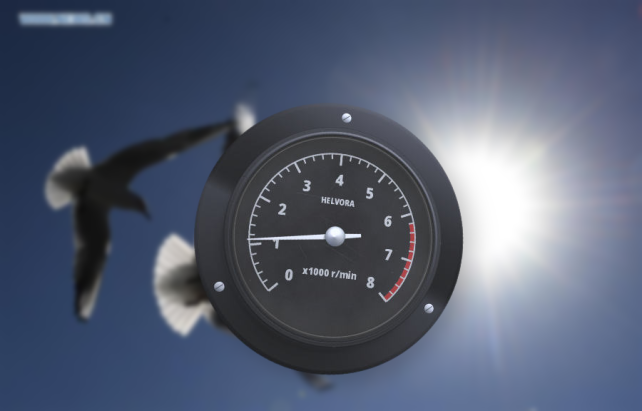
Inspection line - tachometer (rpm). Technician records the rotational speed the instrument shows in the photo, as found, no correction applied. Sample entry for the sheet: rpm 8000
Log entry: rpm 1100
